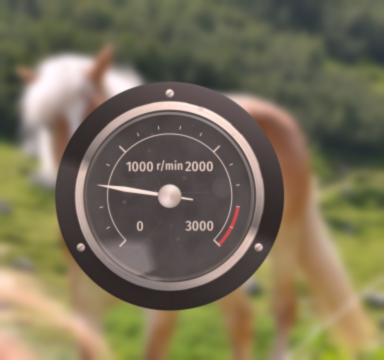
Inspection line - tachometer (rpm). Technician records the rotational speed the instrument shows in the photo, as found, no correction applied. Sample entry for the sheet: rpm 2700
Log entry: rpm 600
